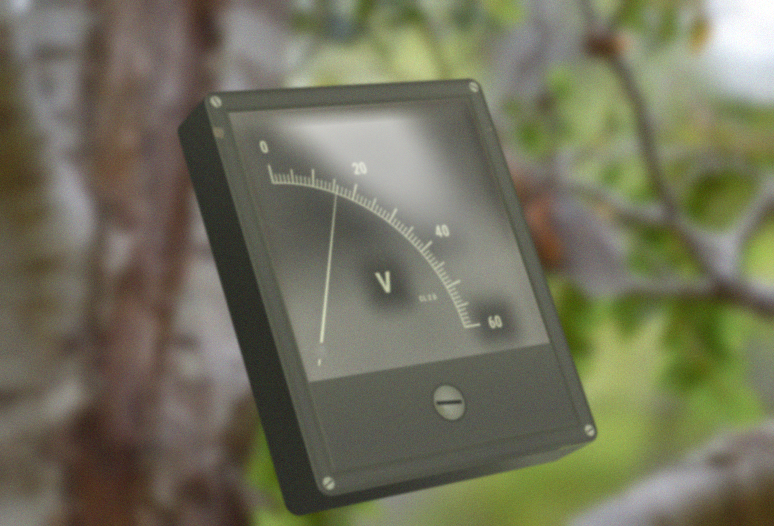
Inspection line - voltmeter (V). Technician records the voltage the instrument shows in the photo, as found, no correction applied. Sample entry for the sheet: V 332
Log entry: V 15
